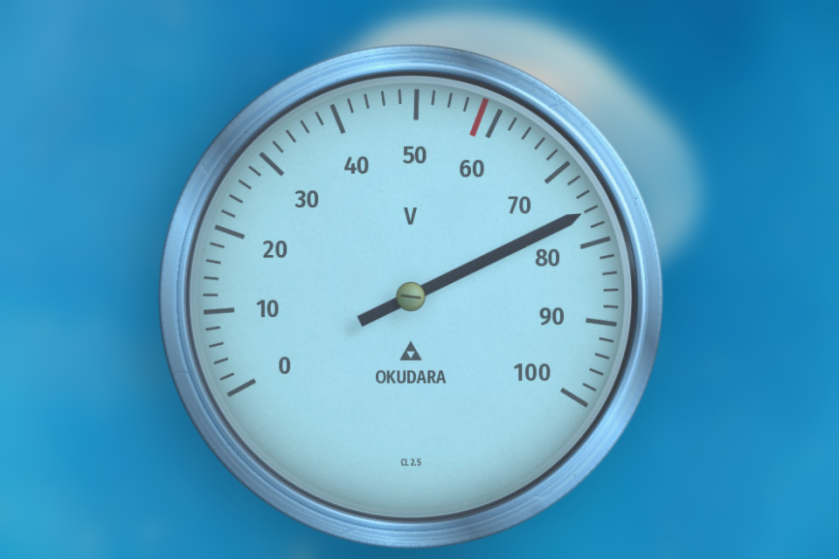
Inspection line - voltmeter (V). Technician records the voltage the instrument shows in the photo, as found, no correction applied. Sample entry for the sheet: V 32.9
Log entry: V 76
